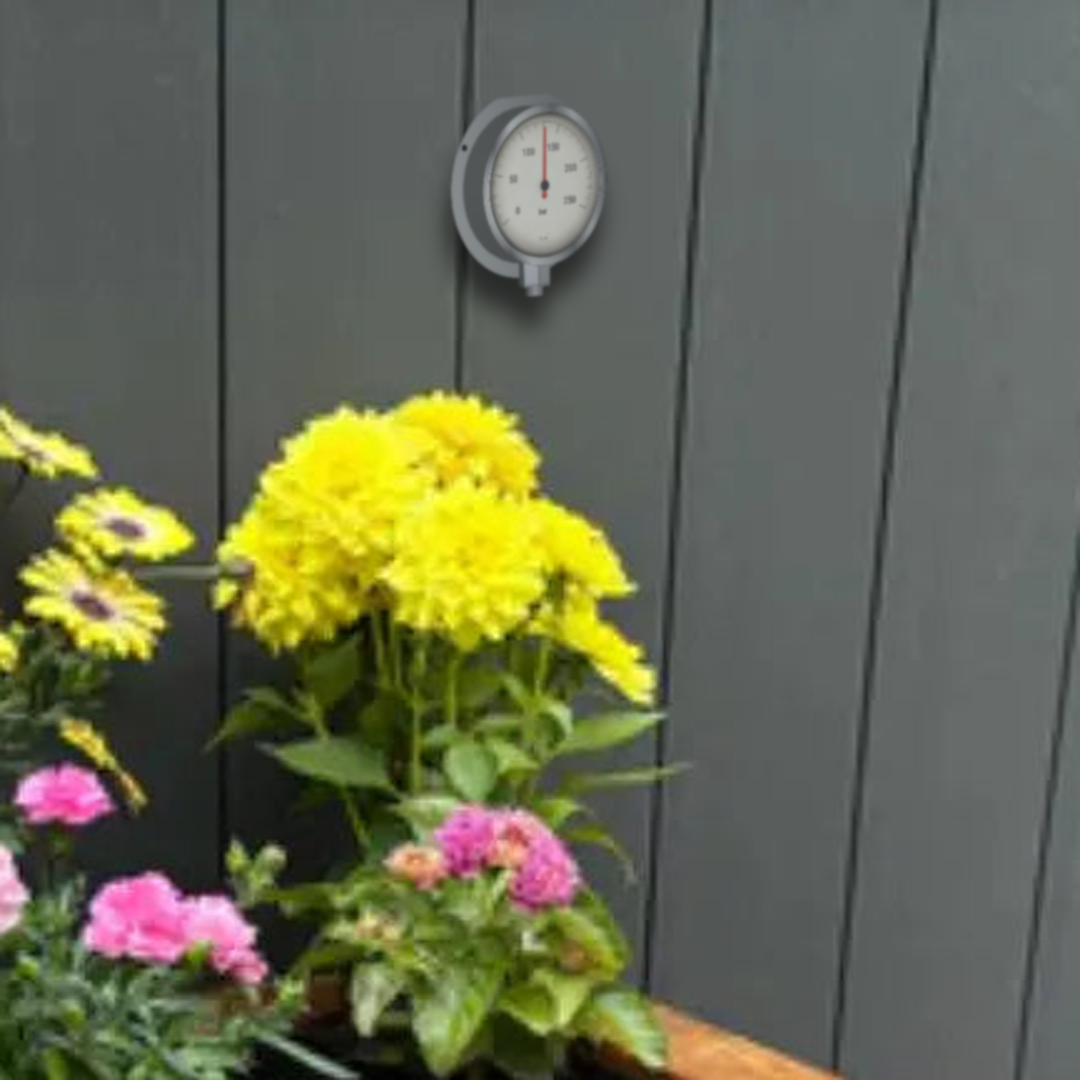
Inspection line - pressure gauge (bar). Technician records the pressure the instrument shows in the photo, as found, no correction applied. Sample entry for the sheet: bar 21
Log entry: bar 130
